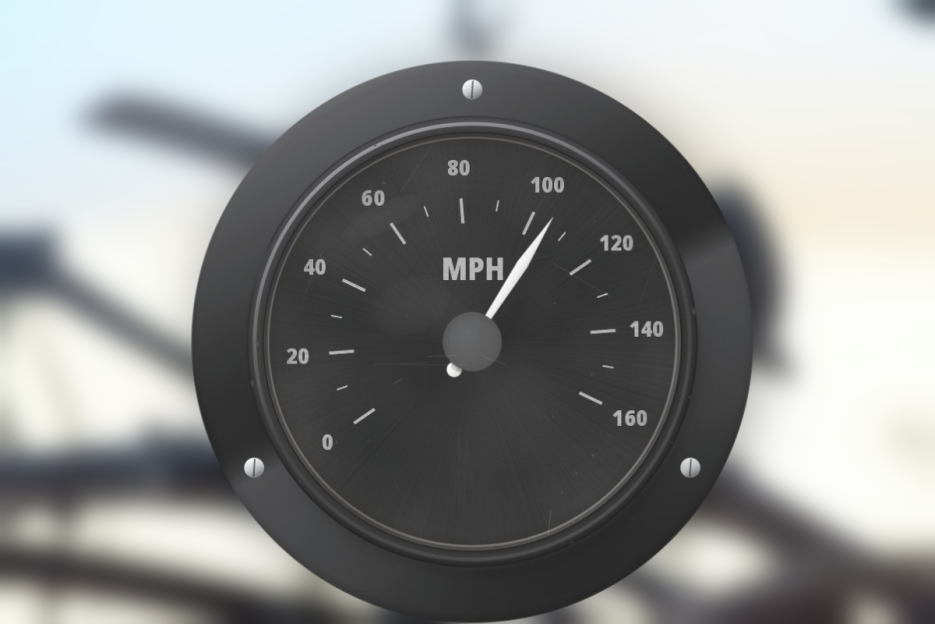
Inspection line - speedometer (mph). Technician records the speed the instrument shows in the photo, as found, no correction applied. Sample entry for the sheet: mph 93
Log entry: mph 105
